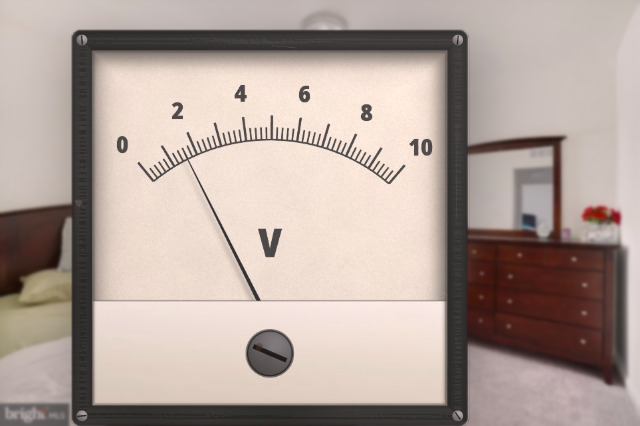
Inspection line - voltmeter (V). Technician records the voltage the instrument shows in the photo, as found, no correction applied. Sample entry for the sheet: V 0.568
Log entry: V 1.6
